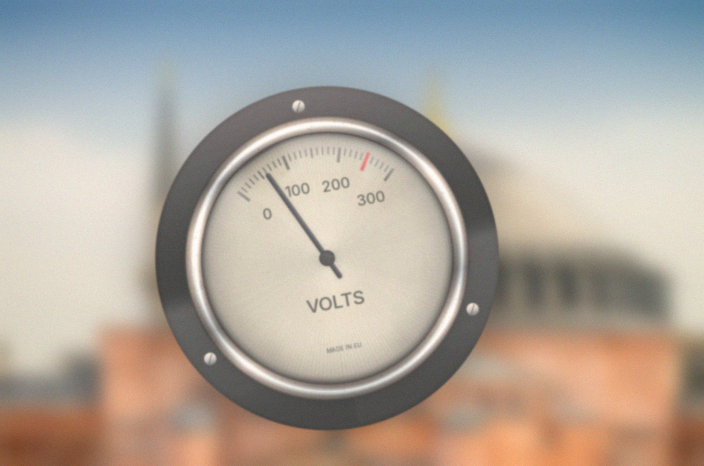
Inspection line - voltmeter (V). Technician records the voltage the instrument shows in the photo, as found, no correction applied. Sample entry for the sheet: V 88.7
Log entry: V 60
